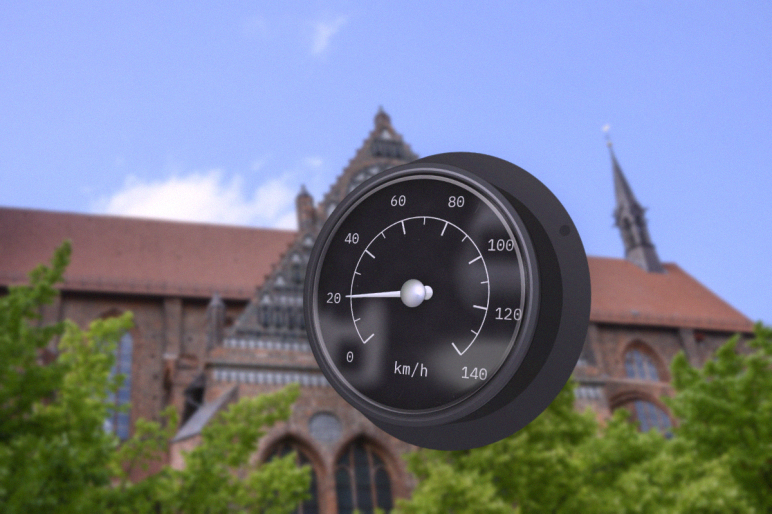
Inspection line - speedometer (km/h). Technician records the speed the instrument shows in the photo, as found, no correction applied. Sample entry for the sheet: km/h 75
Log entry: km/h 20
